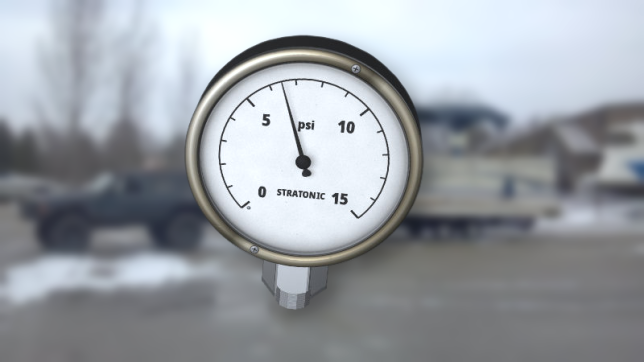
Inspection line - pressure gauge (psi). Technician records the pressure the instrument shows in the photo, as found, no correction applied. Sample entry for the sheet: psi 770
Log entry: psi 6.5
